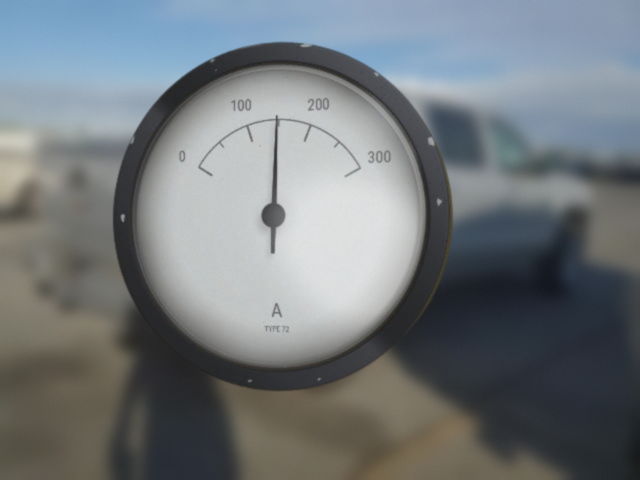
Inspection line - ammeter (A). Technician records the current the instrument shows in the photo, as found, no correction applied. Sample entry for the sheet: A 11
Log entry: A 150
